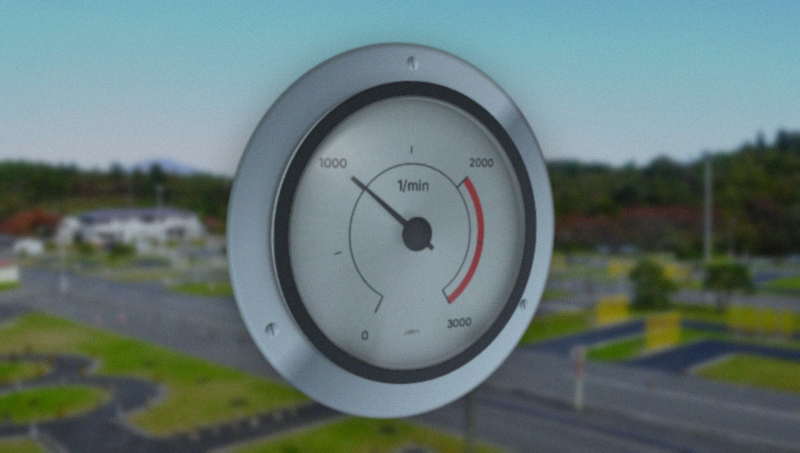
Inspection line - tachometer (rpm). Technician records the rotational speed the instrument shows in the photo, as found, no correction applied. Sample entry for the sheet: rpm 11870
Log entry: rpm 1000
